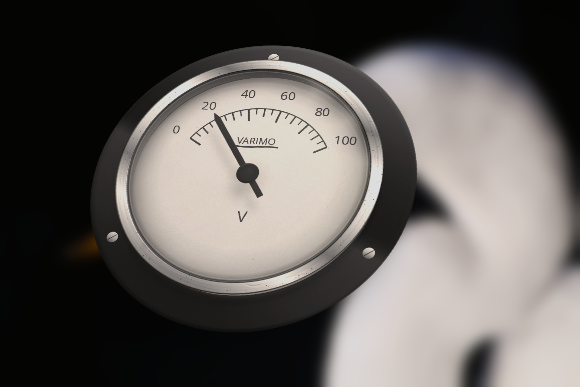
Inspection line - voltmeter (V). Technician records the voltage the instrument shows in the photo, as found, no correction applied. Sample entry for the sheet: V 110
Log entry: V 20
